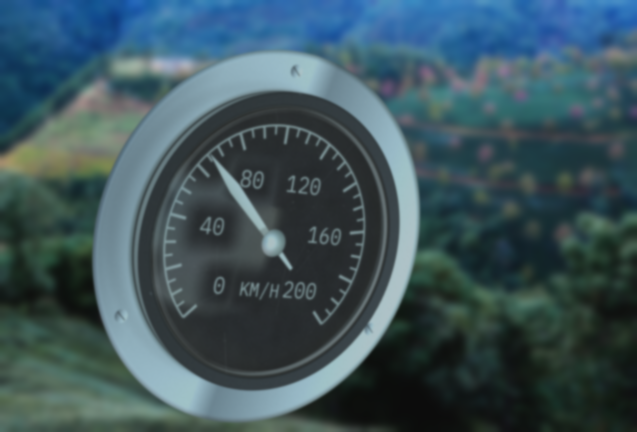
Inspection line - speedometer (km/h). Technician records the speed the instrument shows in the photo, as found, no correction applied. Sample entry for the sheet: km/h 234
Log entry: km/h 65
